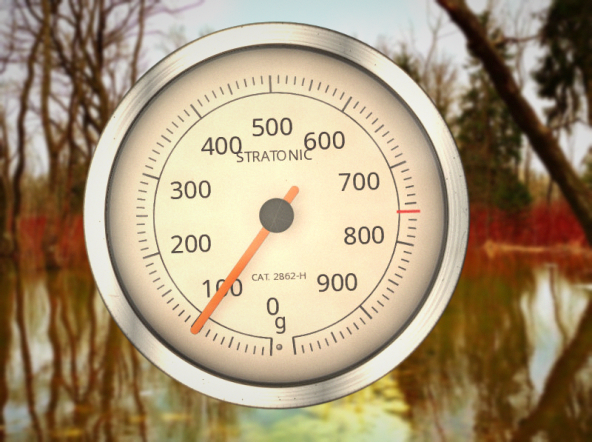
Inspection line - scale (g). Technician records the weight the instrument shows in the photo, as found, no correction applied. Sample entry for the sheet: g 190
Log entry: g 95
